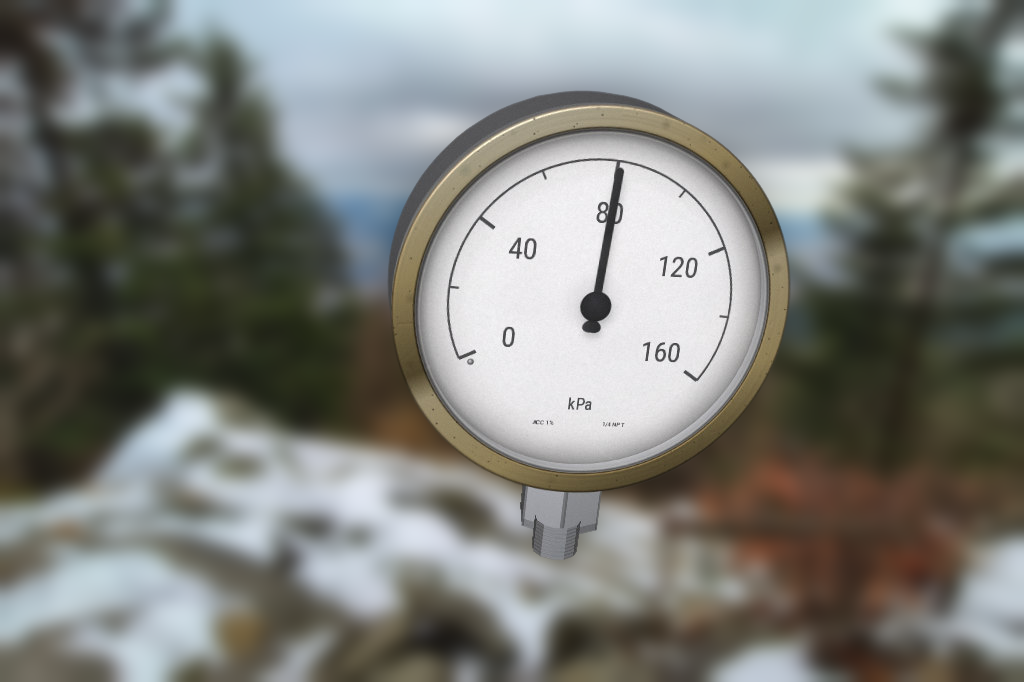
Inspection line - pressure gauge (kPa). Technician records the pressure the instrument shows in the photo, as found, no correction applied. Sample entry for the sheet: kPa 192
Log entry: kPa 80
